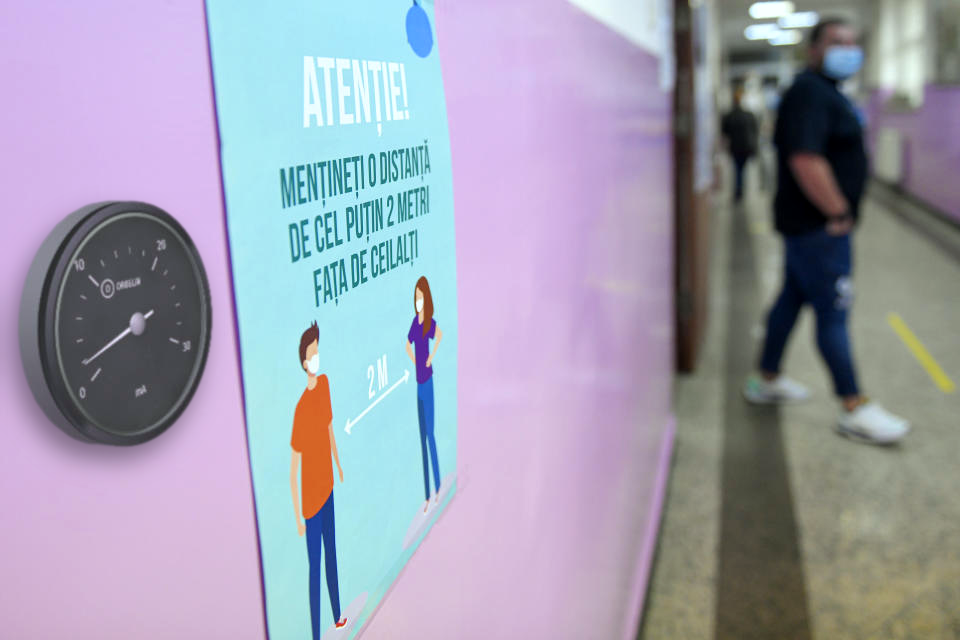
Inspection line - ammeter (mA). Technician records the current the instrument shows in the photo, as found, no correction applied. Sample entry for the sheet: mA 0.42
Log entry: mA 2
